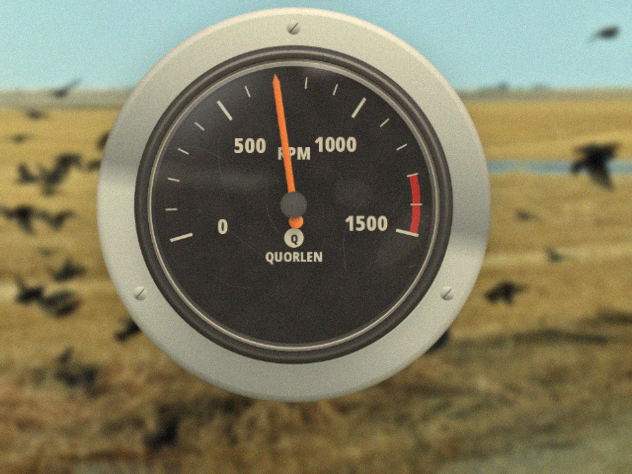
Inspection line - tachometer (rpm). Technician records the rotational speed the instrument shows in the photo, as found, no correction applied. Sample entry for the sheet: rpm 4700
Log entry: rpm 700
